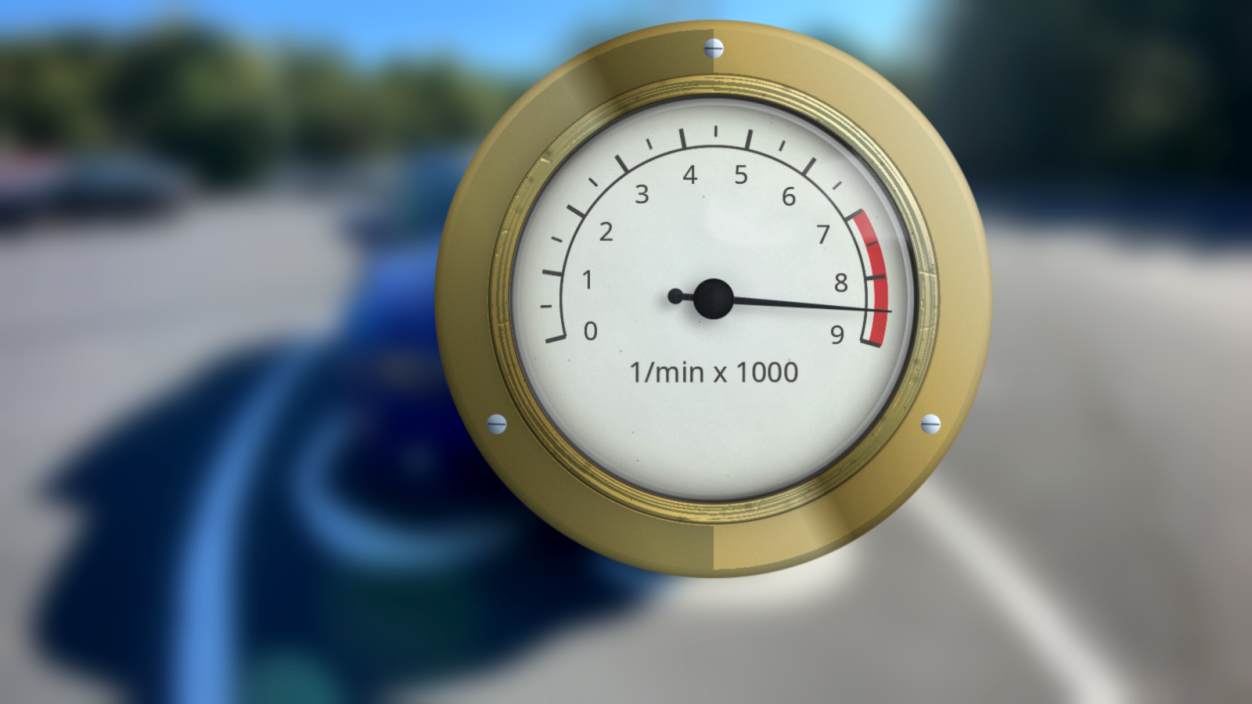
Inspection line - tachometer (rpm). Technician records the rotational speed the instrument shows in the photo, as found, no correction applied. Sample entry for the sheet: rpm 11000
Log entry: rpm 8500
